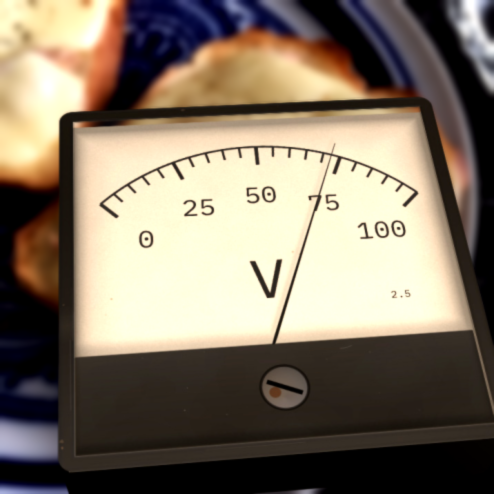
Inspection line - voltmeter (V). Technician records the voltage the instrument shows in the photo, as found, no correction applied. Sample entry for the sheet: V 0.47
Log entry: V 72.5
